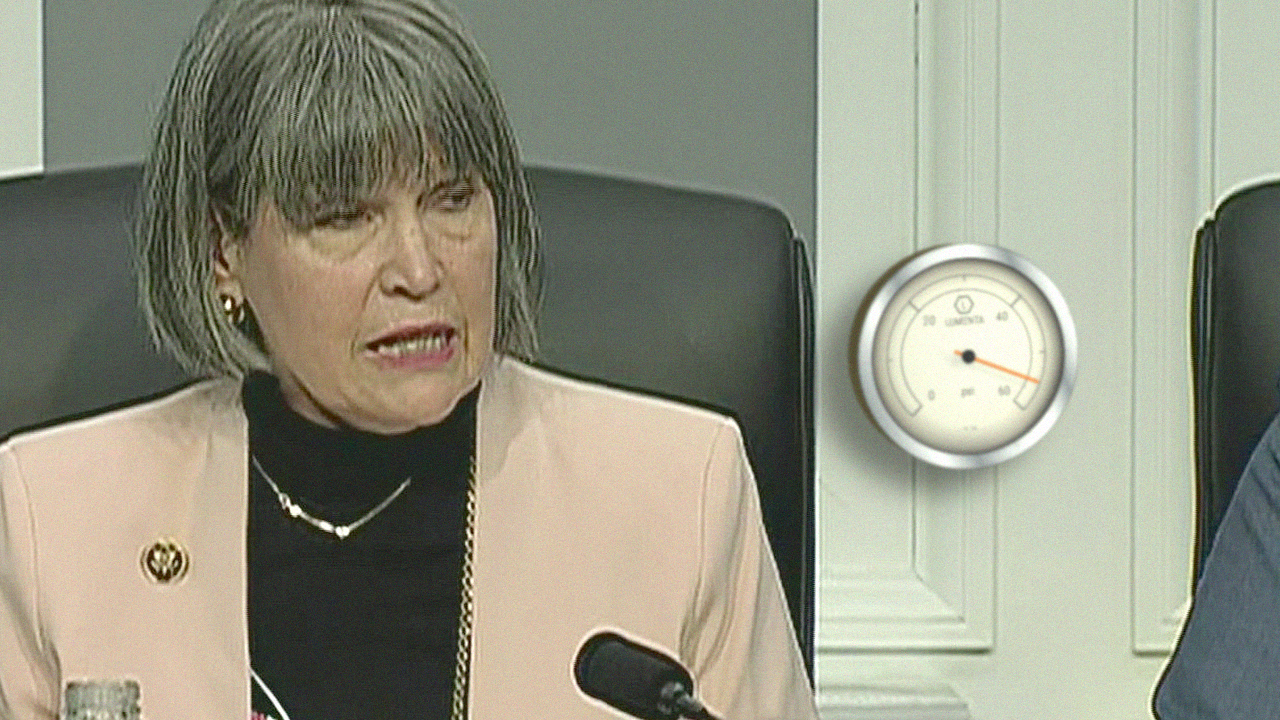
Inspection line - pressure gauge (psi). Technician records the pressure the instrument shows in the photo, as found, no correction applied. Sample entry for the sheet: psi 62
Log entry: psi 55
